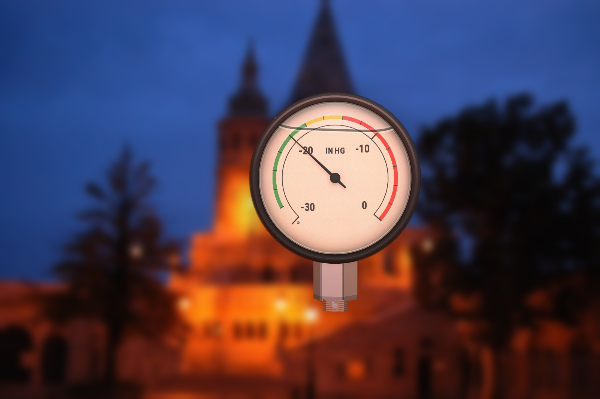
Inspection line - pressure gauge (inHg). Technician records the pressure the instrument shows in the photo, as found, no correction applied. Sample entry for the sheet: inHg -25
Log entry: inHg -20
